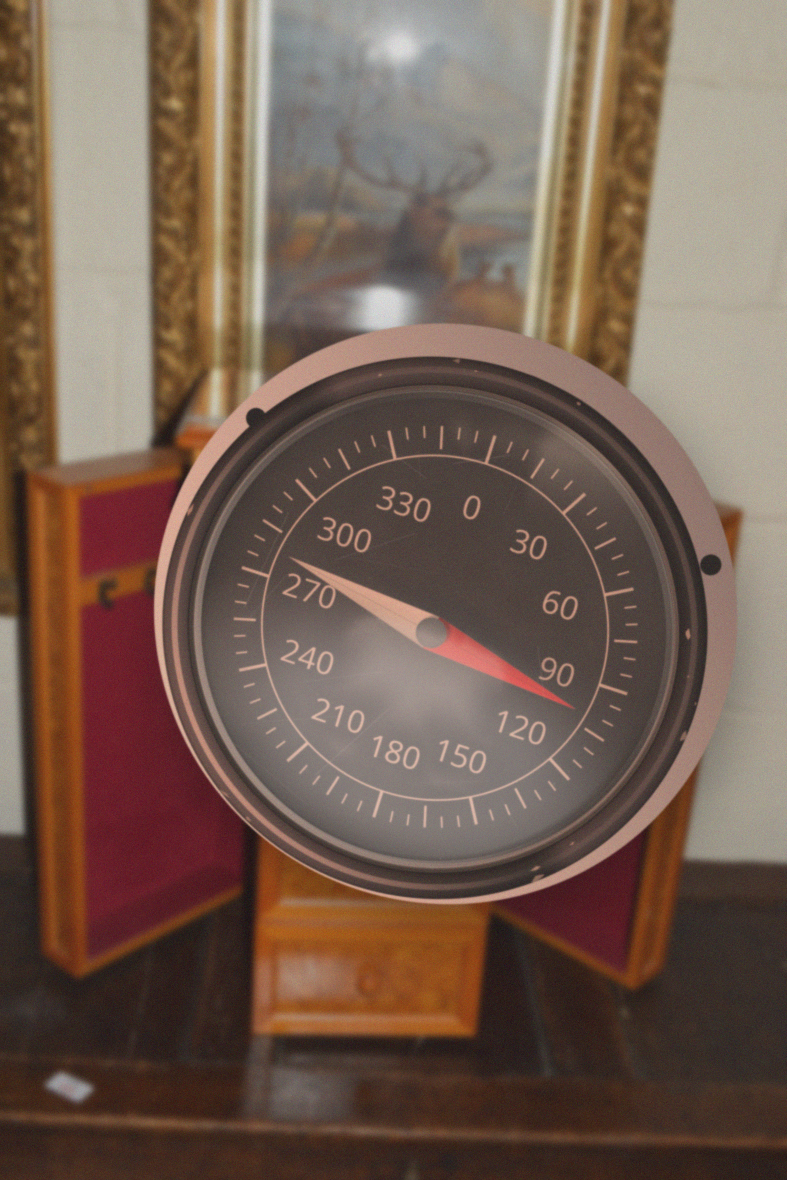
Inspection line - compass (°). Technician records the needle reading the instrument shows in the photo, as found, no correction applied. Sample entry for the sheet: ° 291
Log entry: ° 100
